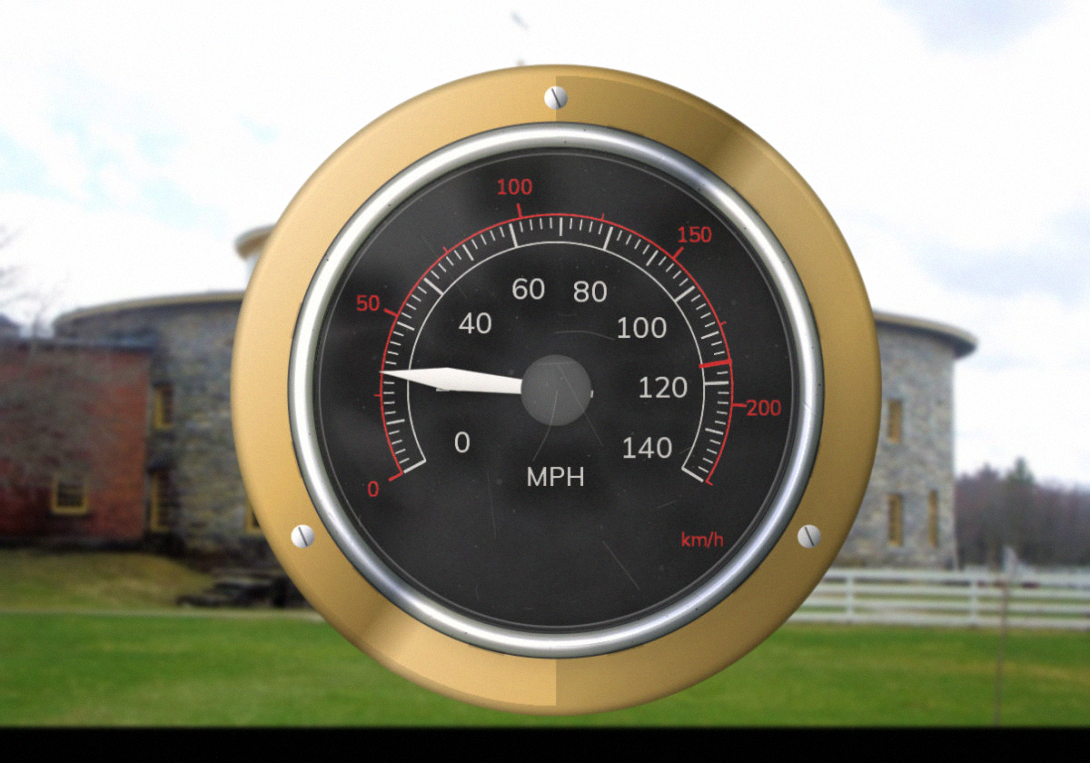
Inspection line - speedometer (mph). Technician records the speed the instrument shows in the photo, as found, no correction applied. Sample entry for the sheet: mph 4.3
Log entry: mph 20
